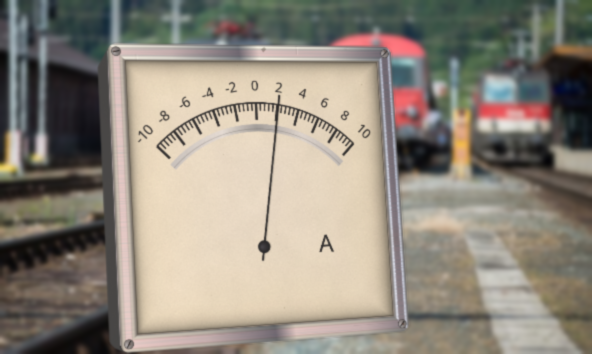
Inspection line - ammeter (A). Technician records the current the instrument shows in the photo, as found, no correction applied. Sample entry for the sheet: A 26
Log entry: A 2
